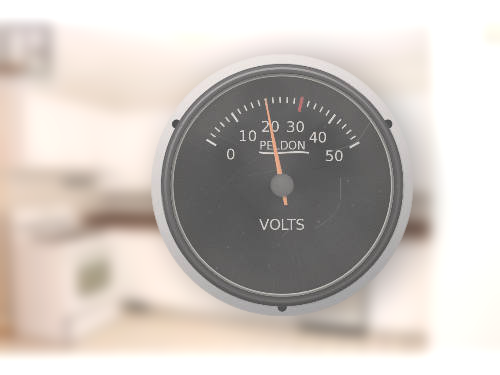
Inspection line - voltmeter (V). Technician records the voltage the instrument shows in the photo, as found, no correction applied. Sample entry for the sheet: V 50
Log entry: V 20
